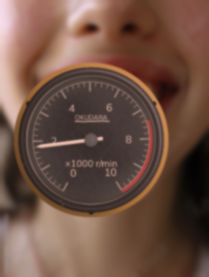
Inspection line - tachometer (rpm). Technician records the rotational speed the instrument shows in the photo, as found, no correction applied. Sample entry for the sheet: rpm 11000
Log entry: rpm 1800
